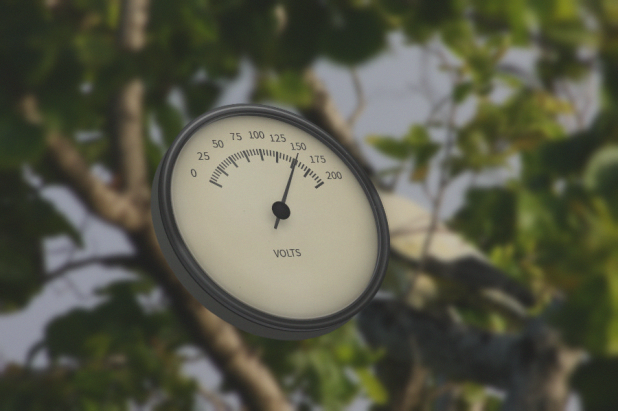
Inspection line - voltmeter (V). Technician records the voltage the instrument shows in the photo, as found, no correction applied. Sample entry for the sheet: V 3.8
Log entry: V 150
